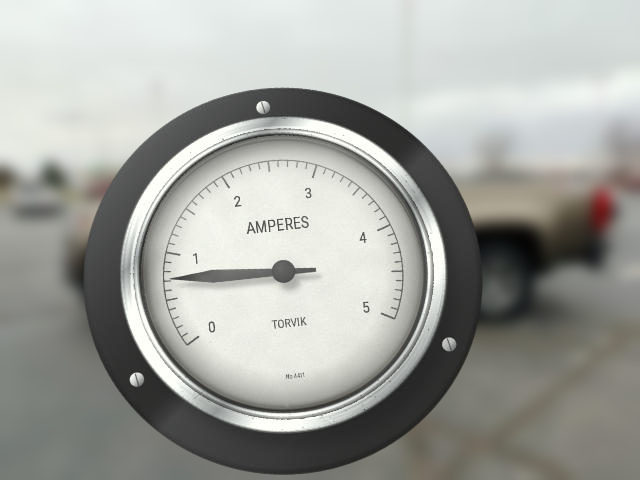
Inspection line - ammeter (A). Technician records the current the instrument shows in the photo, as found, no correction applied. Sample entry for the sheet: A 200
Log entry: A 0.7
